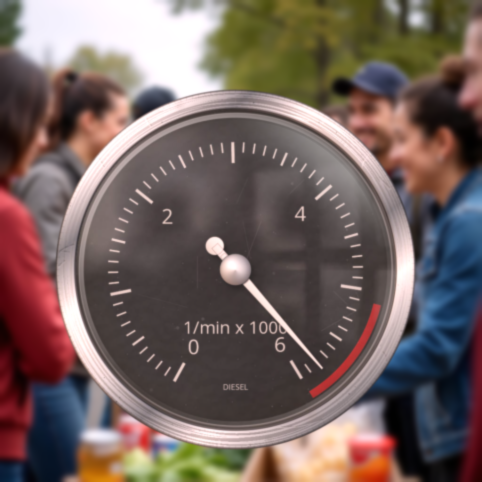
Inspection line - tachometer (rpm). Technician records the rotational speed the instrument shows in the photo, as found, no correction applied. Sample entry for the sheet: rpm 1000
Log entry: rpm 5800
